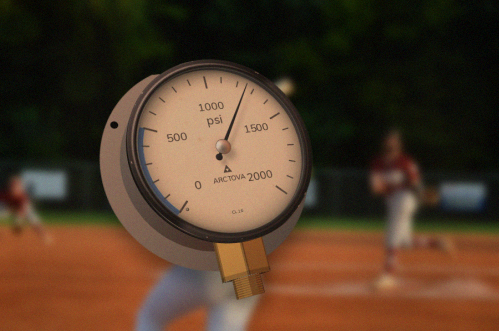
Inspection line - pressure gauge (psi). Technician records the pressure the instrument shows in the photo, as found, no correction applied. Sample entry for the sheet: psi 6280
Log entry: psi 1250
